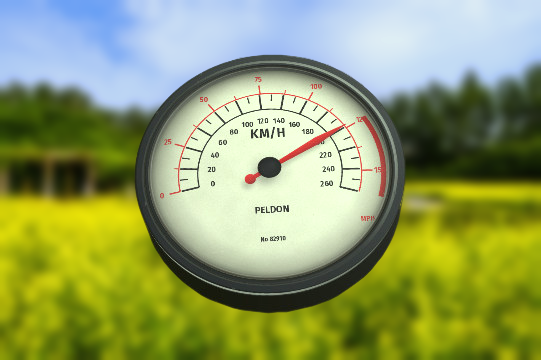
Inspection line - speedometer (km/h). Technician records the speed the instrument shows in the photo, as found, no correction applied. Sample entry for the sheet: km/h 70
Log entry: km/h 200
